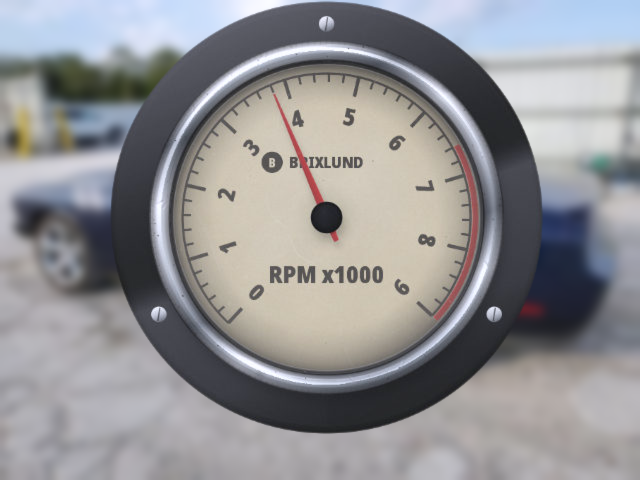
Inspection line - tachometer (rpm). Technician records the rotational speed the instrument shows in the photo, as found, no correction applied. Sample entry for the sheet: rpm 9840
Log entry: rpm 3800
